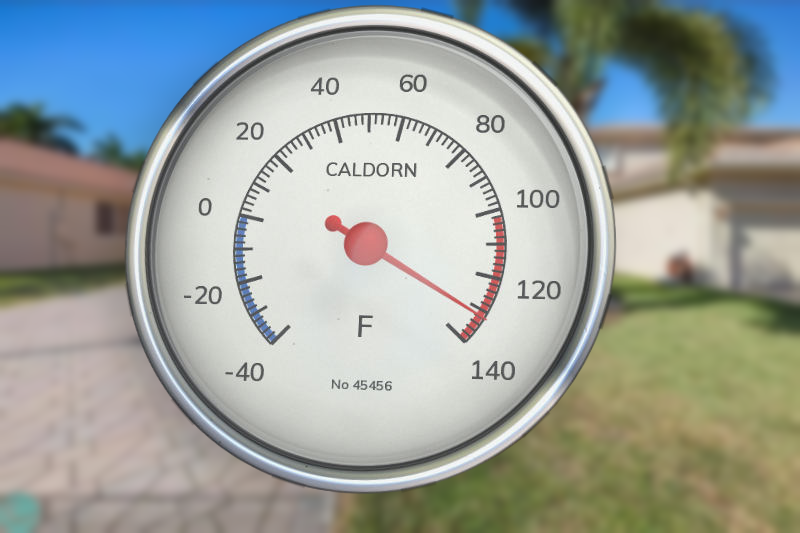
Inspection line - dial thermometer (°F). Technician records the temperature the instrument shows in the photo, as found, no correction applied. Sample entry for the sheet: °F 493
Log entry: °F 132
